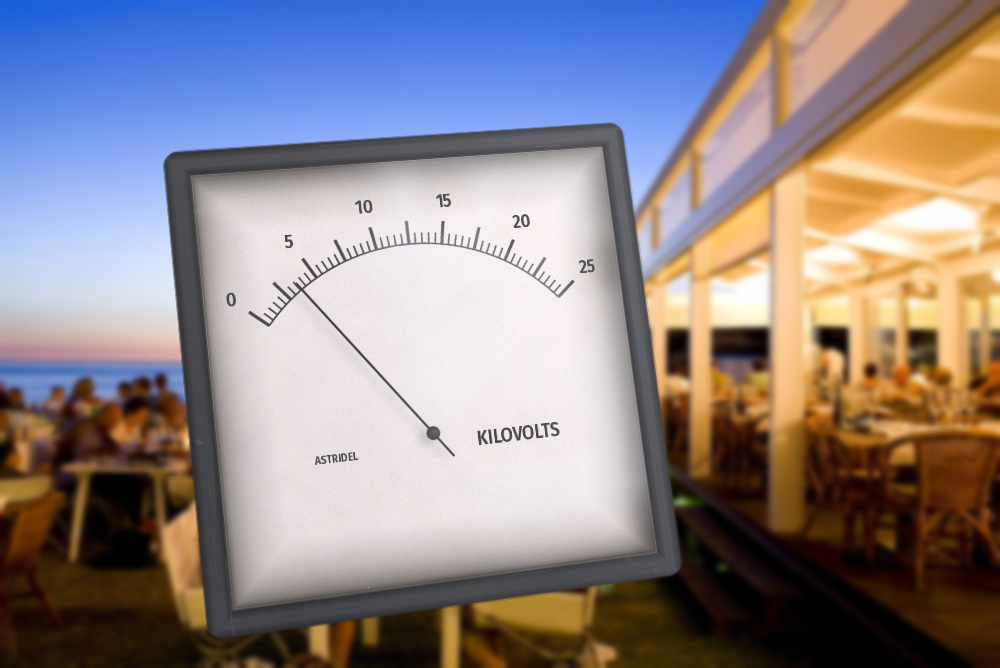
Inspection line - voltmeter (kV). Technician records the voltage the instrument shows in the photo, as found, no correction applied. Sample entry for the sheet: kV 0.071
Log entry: kV 3.5
